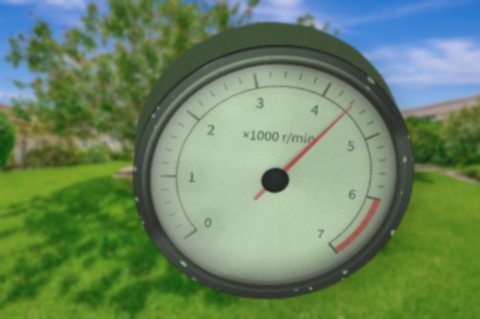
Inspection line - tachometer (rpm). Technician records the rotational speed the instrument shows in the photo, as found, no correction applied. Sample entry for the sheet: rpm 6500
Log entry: rpm 4400
